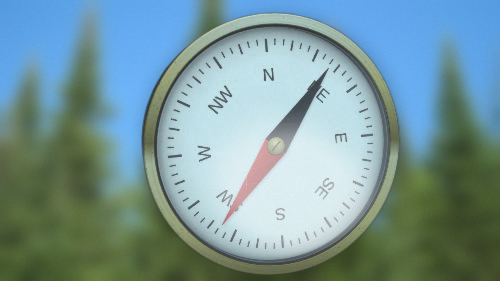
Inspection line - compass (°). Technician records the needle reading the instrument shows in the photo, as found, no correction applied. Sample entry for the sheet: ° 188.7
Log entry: ° 220
